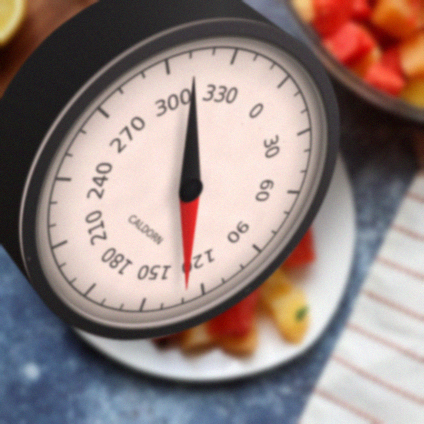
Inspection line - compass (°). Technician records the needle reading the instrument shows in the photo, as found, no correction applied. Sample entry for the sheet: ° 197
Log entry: ° 130
